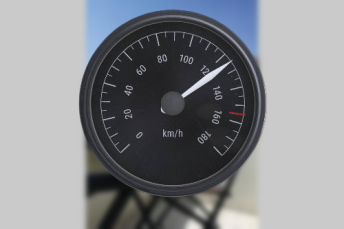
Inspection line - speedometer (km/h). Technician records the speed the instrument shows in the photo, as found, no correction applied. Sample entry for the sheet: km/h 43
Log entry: km/h 125
